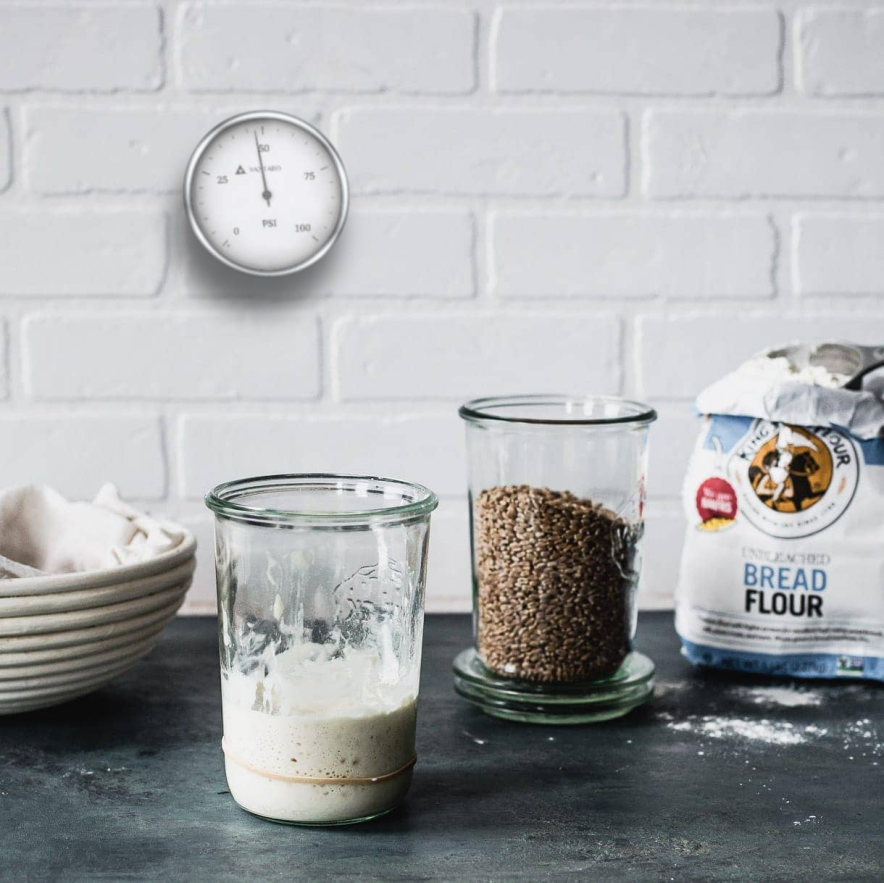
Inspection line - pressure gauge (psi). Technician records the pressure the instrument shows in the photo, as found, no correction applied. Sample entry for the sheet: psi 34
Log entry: psi 47.5
